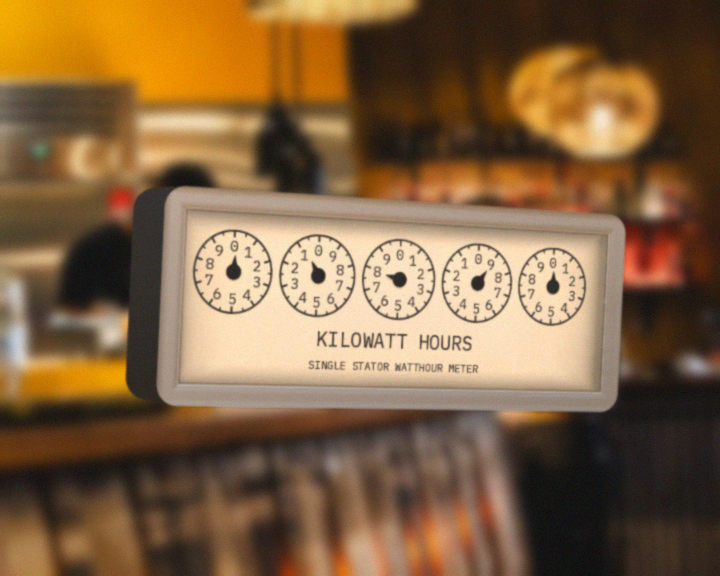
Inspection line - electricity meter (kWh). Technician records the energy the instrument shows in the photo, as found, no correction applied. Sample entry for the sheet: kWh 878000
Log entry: kWh 790
